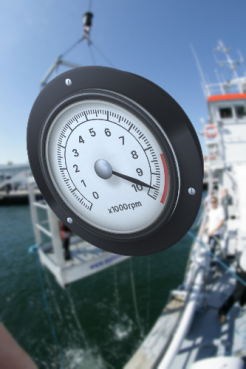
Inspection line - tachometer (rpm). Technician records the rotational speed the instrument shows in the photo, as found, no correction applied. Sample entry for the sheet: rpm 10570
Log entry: rpm 9500
